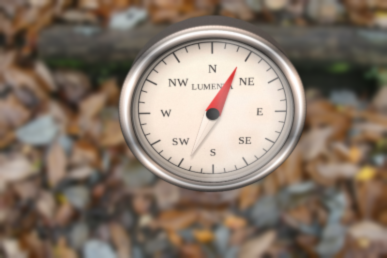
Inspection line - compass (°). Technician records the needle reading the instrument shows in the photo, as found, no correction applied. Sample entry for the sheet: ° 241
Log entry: ° 25
